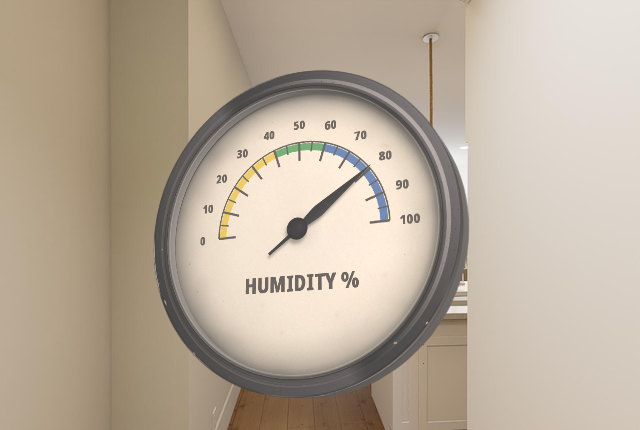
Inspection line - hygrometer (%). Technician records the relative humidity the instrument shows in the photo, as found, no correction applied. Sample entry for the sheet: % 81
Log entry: % 80
